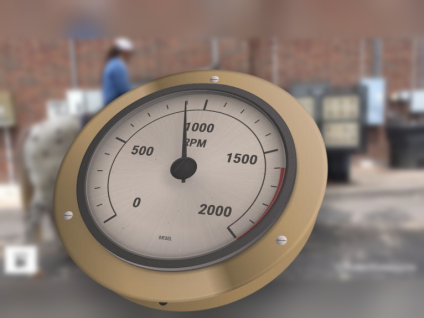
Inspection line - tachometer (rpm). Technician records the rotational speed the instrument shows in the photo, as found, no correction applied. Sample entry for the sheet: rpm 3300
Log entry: rpm 900
